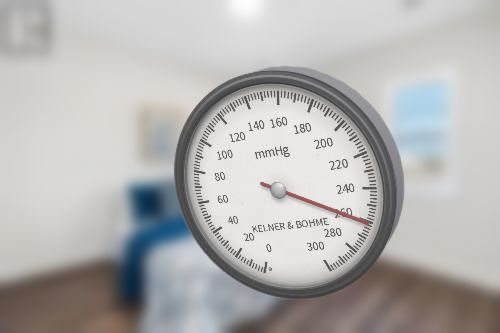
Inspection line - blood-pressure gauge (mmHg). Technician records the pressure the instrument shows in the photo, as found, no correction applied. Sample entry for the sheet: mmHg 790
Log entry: mmHg 260
